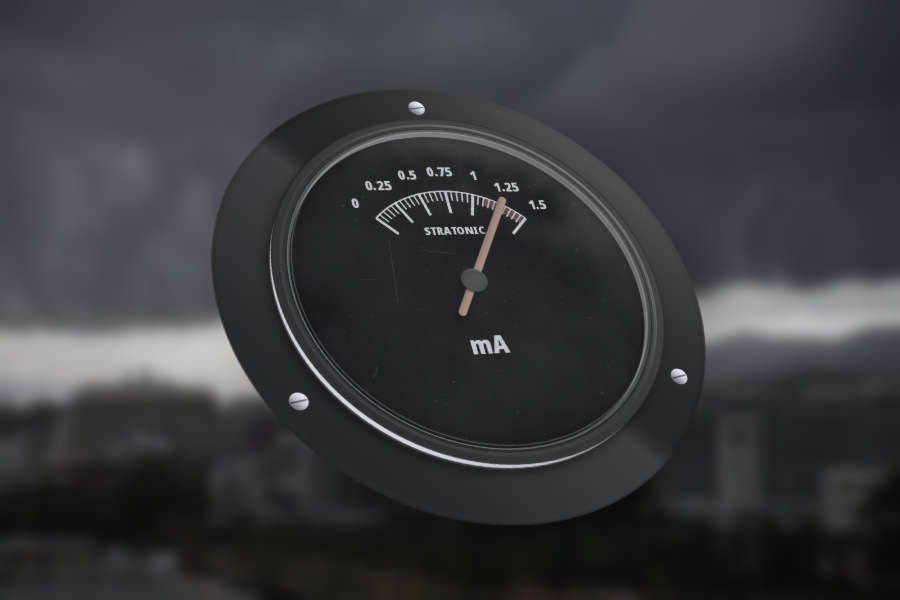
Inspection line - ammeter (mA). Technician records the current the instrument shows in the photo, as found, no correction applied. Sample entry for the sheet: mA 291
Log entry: mA 1.25
